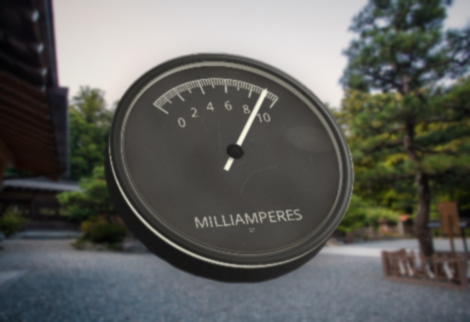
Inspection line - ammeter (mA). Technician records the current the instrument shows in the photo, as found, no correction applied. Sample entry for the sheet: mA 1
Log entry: mA 9
